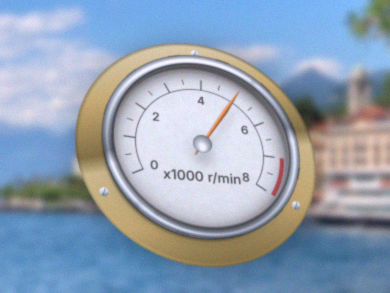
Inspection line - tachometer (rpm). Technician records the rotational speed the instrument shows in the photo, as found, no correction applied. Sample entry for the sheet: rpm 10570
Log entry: rpm 5000
